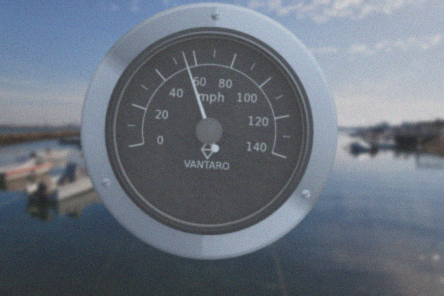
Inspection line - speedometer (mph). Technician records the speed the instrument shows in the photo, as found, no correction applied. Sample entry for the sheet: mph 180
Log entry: mph 55
